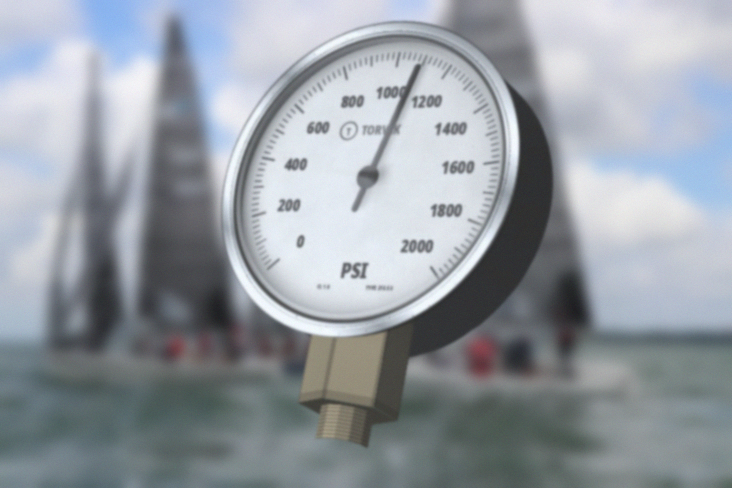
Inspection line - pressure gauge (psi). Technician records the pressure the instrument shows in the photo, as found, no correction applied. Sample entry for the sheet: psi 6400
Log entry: psi 1100
